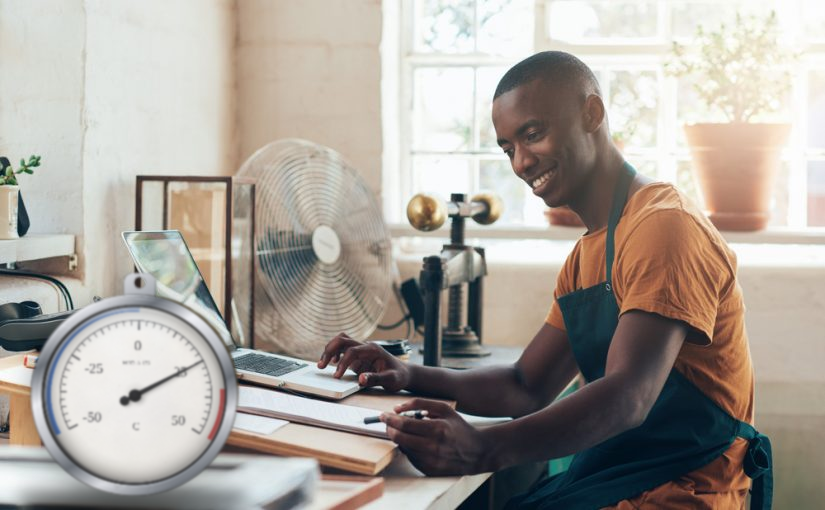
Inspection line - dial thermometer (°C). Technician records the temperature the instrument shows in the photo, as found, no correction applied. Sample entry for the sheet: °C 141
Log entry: °C 25
